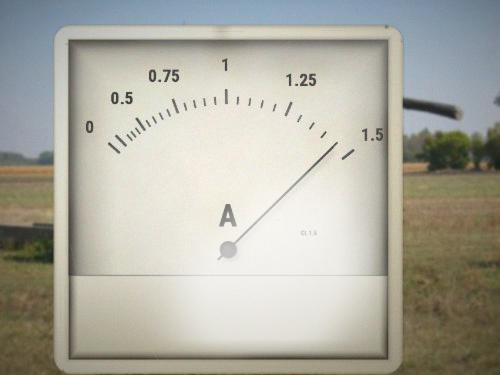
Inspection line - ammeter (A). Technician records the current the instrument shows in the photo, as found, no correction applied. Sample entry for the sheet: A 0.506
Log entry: A 1.45
